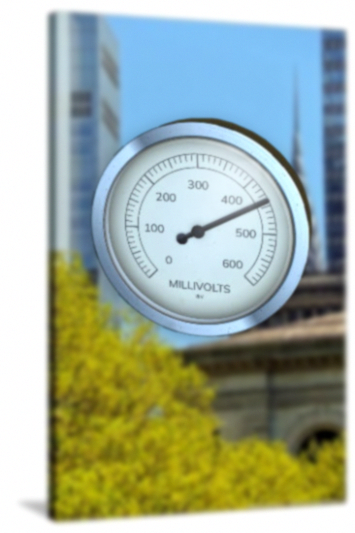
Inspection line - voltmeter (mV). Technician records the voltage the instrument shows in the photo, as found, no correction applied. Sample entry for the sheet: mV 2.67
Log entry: mV 440
